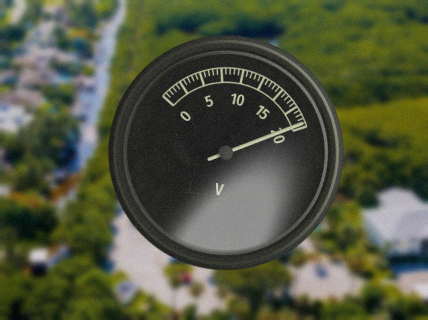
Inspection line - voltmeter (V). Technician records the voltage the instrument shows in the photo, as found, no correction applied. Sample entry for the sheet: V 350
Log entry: V 19.5
